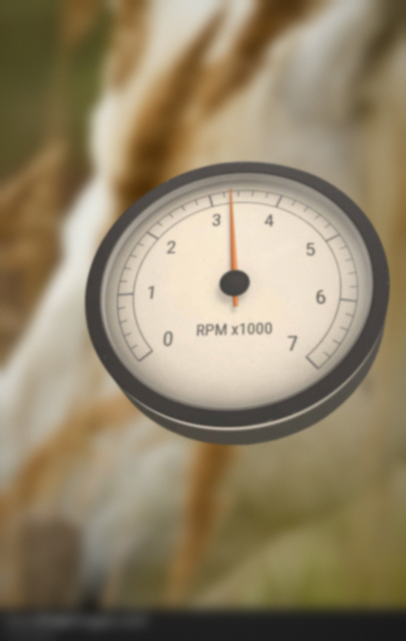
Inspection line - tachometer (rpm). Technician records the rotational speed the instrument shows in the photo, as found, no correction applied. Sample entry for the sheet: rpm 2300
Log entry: rpm 3300
